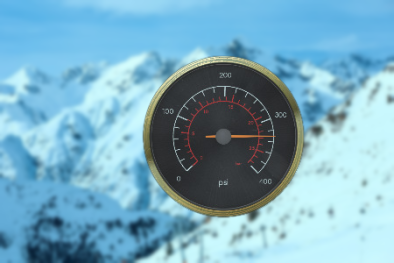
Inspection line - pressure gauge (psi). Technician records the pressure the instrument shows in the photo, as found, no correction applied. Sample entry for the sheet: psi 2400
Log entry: psi 330
